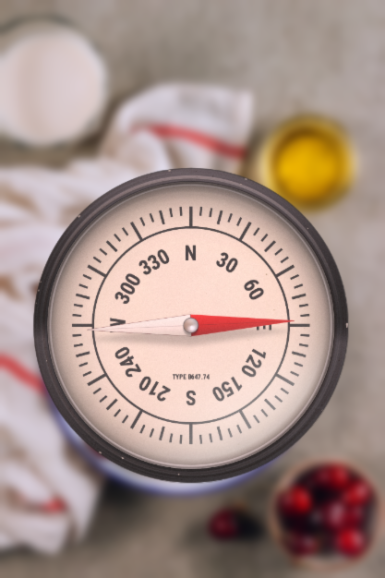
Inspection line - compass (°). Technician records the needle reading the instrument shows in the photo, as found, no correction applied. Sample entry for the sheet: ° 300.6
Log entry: ° 87.5
